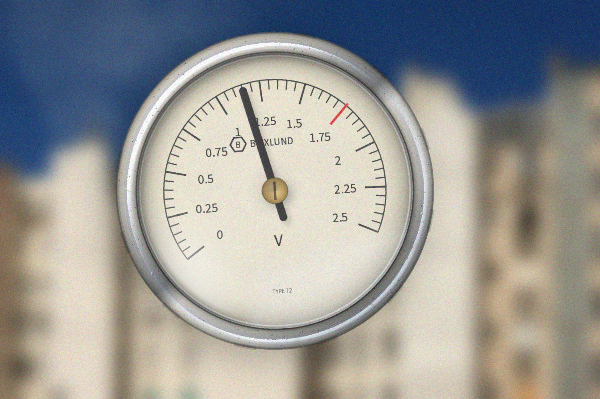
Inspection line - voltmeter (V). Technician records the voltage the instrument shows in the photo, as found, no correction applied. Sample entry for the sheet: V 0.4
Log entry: V 1.15
